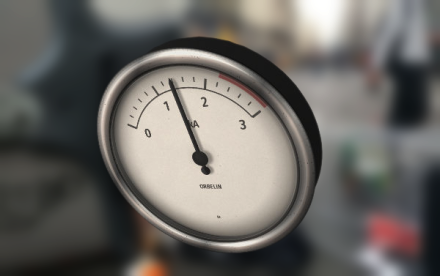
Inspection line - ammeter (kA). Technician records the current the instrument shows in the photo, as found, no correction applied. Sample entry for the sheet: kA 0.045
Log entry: kA 1.4
